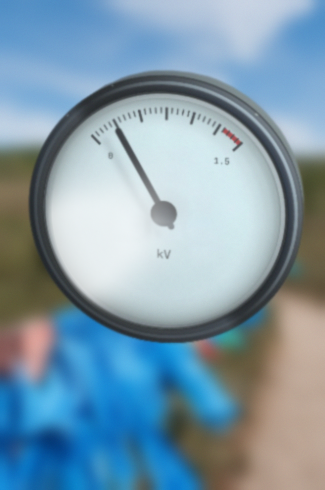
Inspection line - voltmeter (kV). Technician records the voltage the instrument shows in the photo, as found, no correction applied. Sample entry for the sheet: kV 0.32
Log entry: kV 0.25
